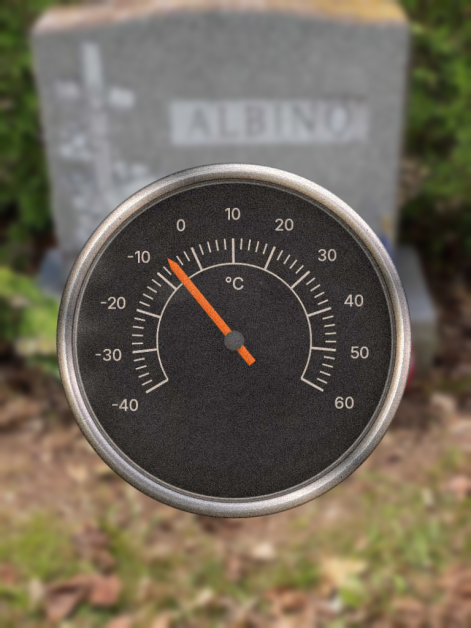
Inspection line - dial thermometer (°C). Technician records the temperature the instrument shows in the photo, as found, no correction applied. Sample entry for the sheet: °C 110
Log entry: °C -6
